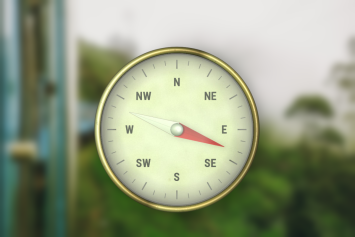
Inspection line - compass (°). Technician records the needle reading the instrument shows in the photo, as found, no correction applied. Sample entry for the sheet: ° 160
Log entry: ° 110
